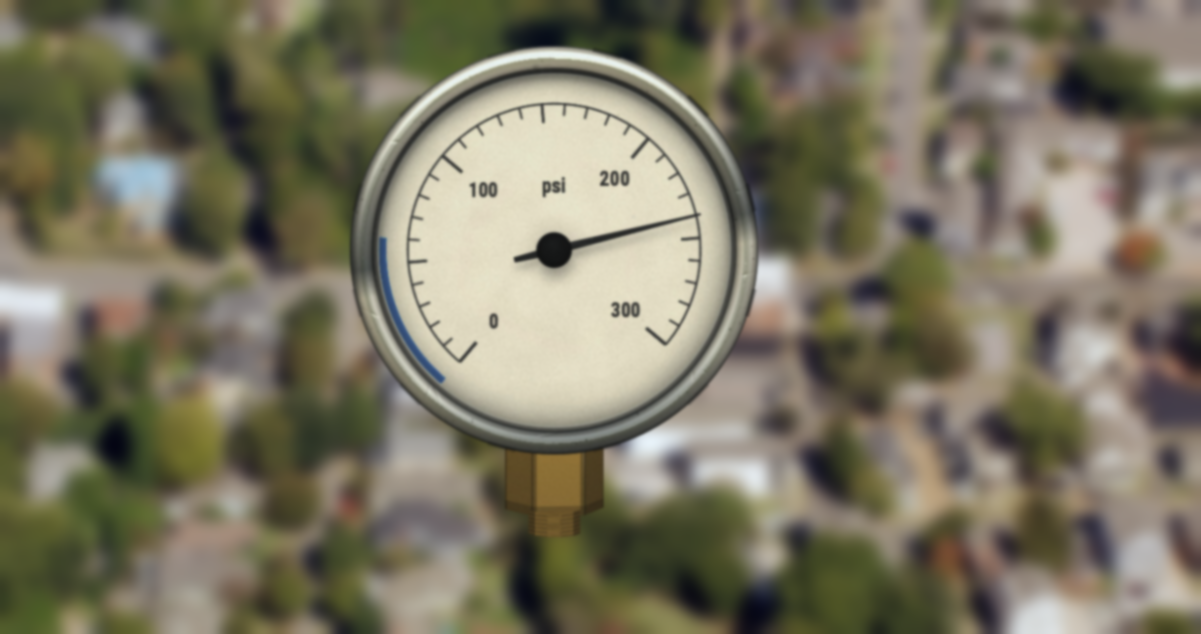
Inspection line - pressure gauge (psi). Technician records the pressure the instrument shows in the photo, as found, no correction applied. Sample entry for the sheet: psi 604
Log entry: psi 240
